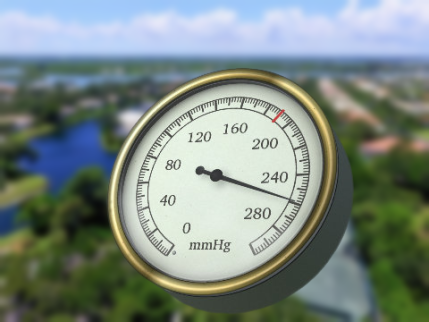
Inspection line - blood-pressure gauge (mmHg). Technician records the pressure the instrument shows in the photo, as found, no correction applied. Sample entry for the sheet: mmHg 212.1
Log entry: mmHg 260
